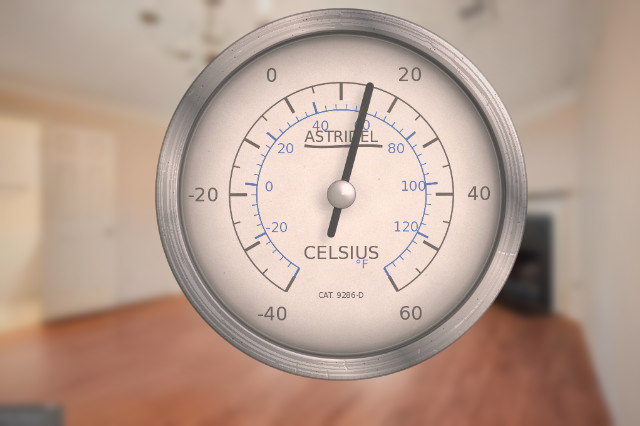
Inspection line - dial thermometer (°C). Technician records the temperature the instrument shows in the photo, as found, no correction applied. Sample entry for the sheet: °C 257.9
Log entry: °C 15
